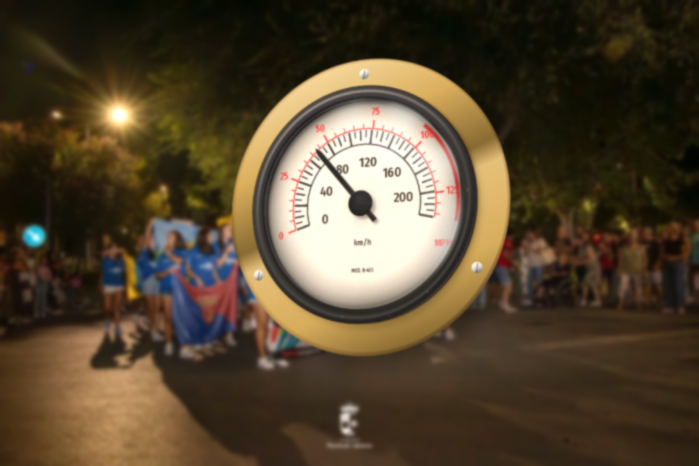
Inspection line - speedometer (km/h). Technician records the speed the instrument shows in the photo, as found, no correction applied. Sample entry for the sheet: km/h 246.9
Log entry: km/h 70
